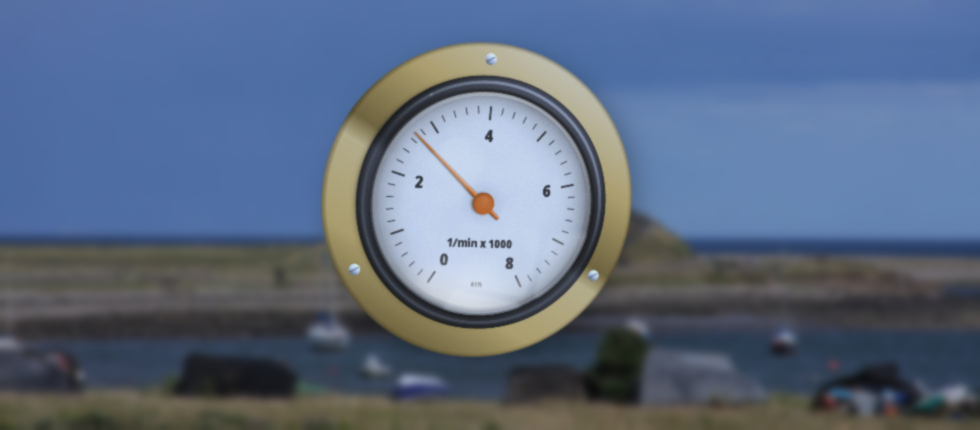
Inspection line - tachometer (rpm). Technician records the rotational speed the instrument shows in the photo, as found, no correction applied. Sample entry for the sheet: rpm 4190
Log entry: rpm 2700
